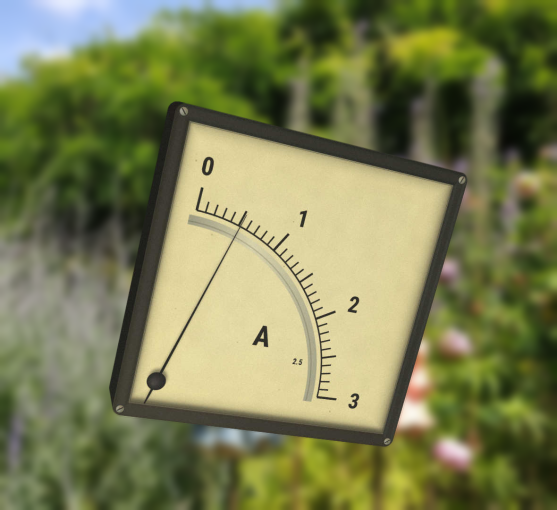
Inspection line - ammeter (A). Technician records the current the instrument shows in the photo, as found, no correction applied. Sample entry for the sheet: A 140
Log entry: A 0.5
